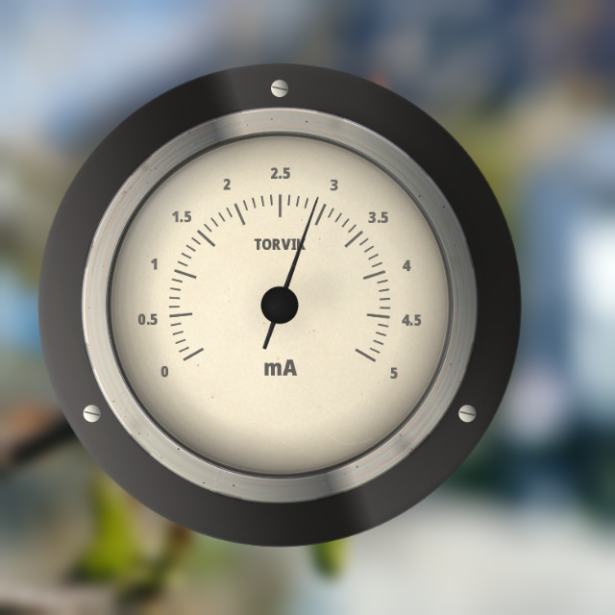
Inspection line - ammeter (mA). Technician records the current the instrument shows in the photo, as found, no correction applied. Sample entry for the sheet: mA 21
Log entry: mA 2.9
